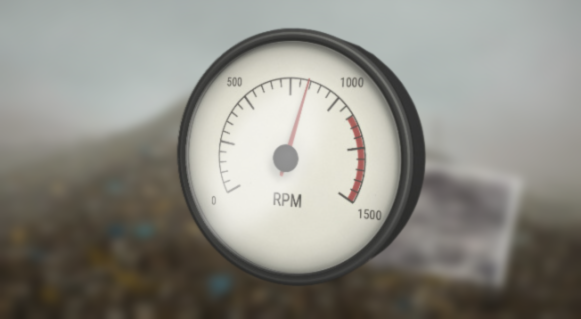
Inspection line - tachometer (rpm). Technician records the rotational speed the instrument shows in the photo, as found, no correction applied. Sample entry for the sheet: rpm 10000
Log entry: rpm 850
